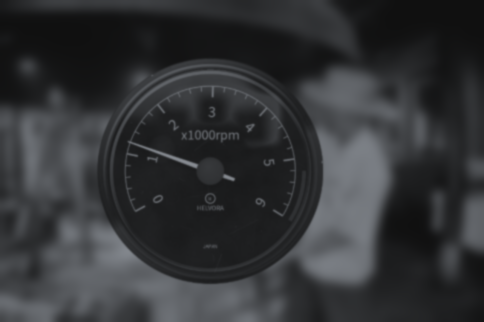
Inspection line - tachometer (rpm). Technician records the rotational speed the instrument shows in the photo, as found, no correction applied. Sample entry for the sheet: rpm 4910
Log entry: rpm 1200
